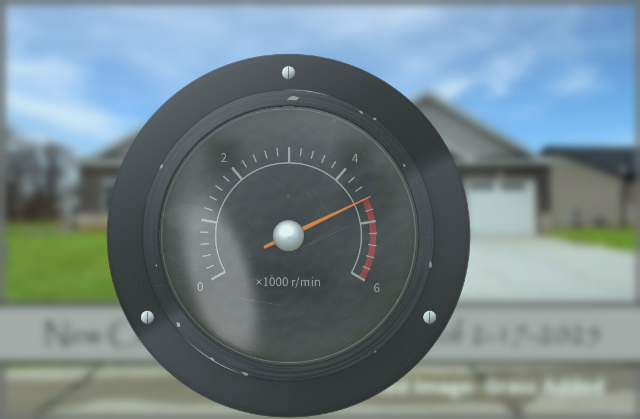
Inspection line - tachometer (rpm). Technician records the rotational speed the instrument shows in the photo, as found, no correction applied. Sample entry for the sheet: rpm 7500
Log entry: rpm 4600
